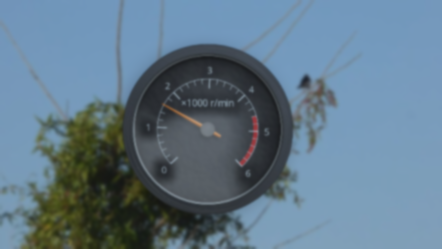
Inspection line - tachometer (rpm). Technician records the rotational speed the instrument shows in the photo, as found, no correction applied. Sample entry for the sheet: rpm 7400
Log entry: rpm 1600
